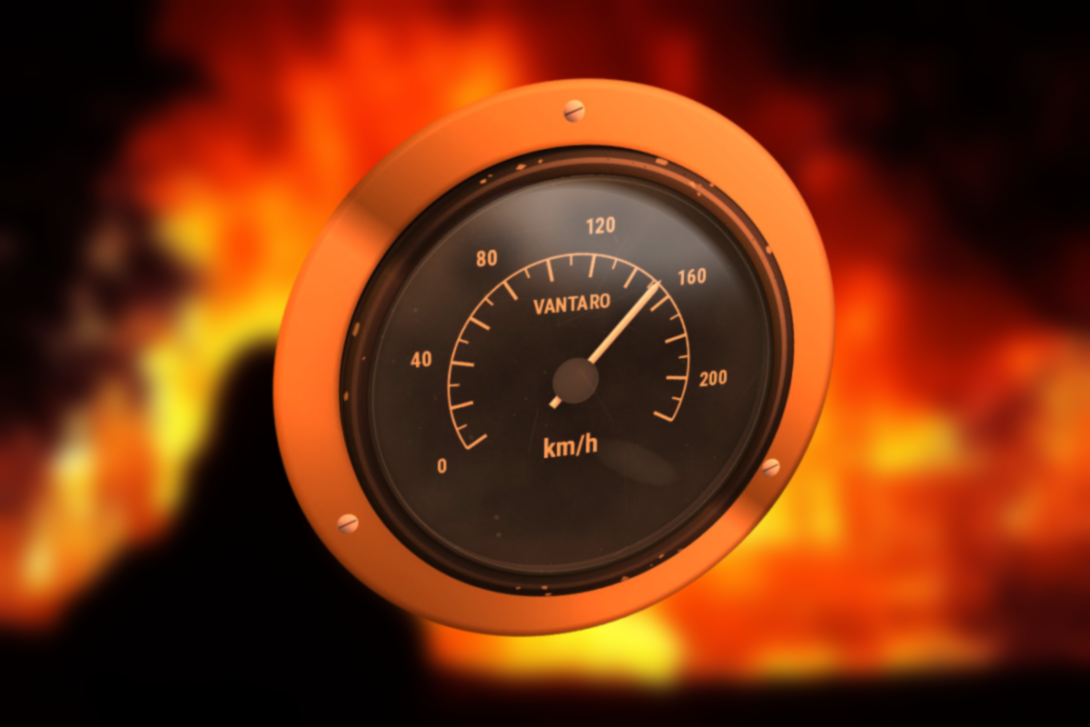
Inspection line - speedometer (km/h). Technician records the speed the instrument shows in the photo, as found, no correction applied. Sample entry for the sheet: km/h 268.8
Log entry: km/h 150
